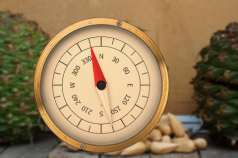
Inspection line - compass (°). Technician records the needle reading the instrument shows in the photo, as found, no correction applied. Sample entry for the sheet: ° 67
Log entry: ° 345
